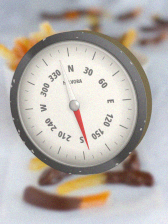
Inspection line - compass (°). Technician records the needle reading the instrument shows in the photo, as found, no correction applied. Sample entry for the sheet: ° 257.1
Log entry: ° 170
